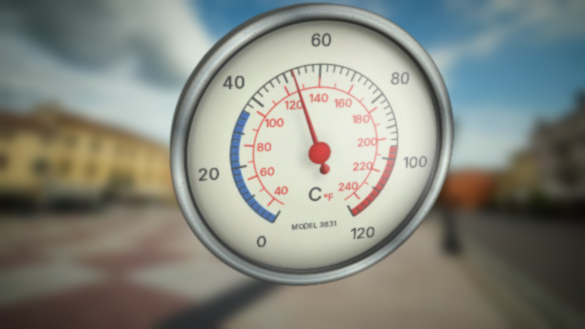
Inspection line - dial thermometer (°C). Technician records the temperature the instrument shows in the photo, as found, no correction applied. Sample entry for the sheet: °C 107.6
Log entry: °C 52
